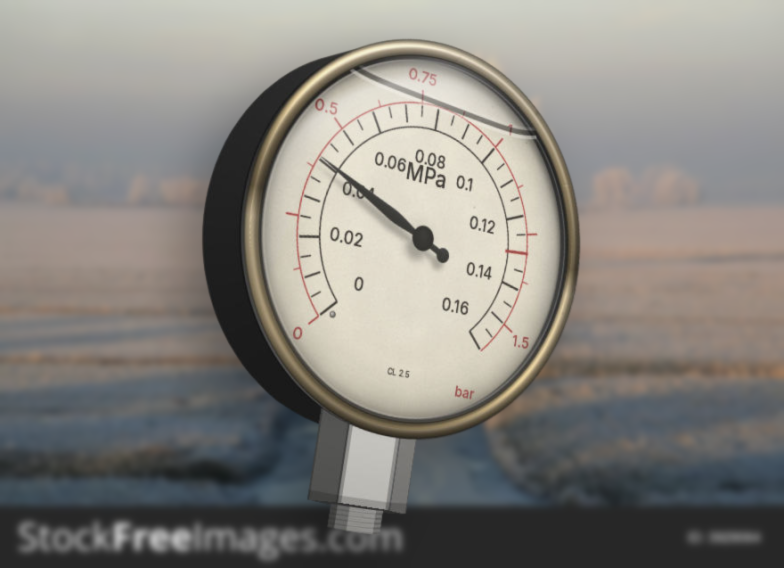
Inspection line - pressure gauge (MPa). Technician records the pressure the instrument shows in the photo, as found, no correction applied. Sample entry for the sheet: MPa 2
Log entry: MPa 0.04
